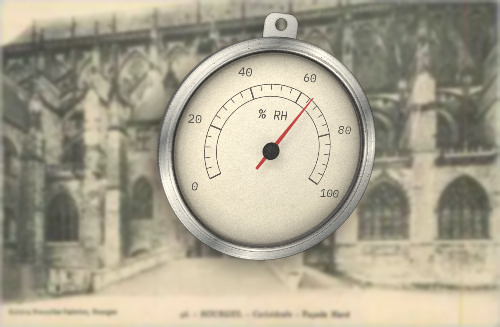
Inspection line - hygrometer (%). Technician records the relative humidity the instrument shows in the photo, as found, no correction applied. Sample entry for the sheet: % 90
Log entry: % 64
